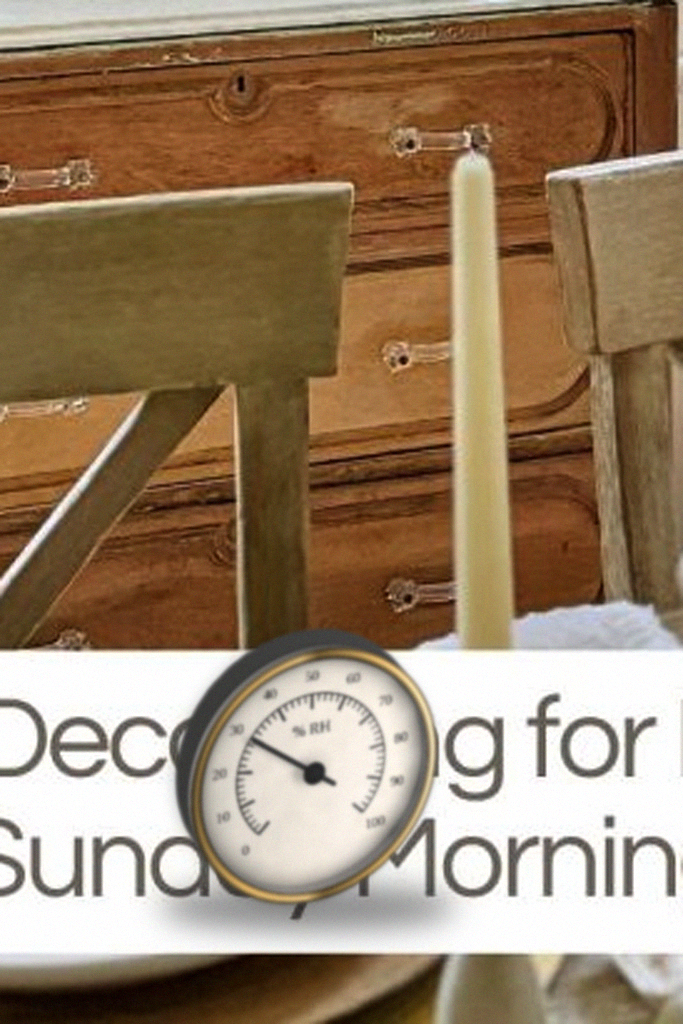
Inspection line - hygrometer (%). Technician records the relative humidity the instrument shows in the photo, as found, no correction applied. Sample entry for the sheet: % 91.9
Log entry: % 30
